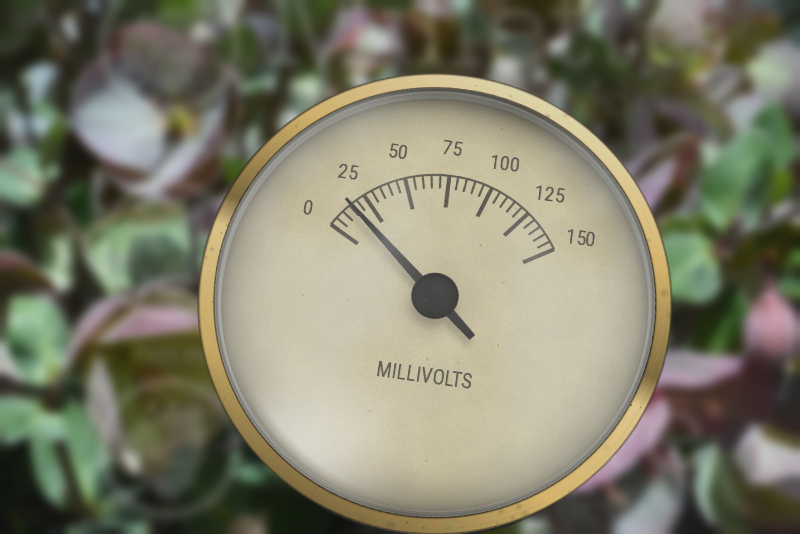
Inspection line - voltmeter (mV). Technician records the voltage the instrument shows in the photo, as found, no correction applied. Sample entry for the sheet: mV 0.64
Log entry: mV 15
